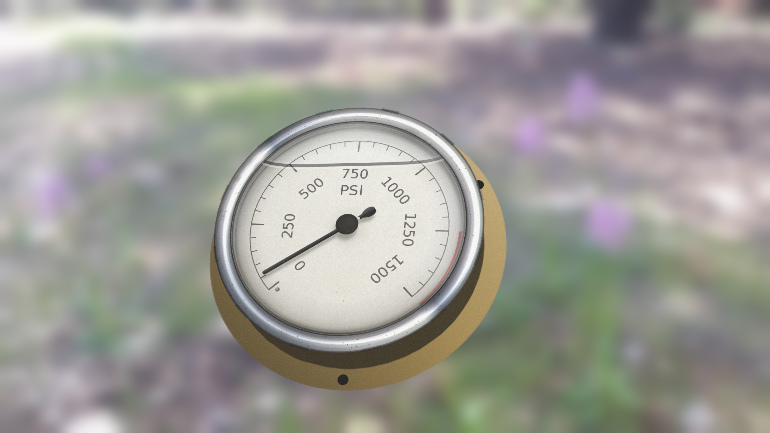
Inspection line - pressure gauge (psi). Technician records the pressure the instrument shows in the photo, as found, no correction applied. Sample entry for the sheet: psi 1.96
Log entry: psi 50
